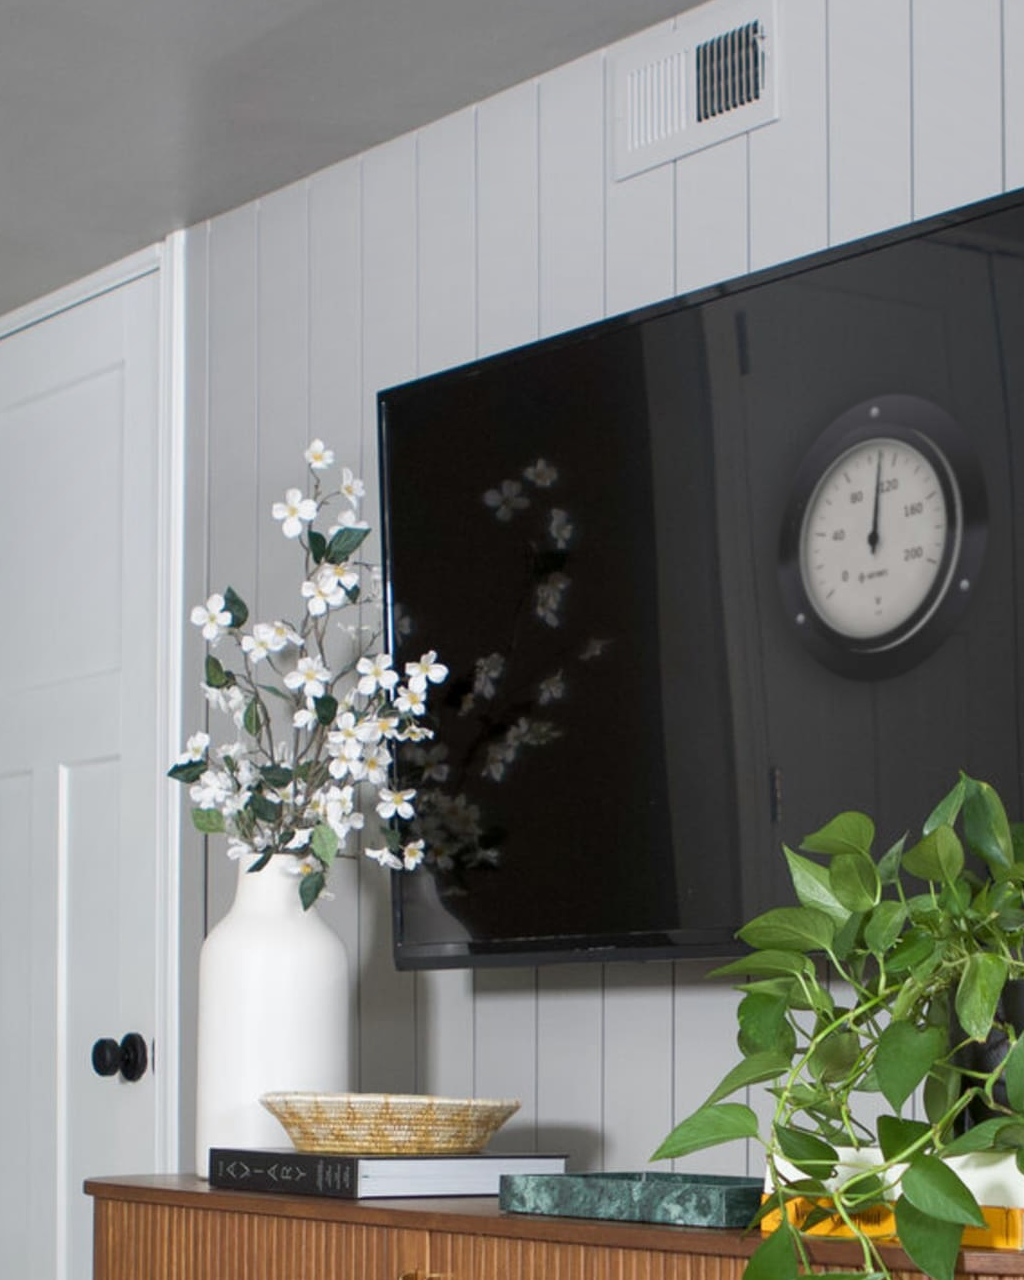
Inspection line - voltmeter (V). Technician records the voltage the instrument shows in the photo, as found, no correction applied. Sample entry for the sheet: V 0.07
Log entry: V 110
